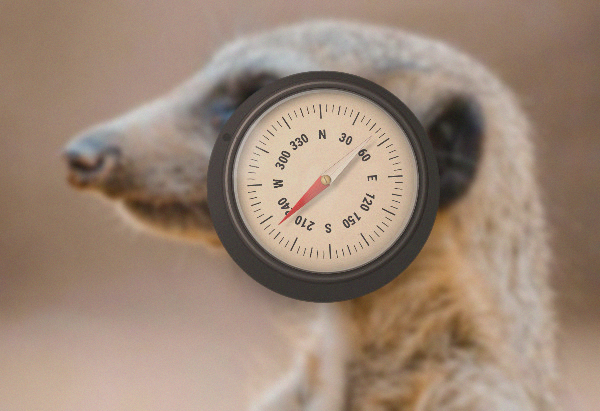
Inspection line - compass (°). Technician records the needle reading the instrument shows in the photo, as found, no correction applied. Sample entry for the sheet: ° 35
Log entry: ° 230
